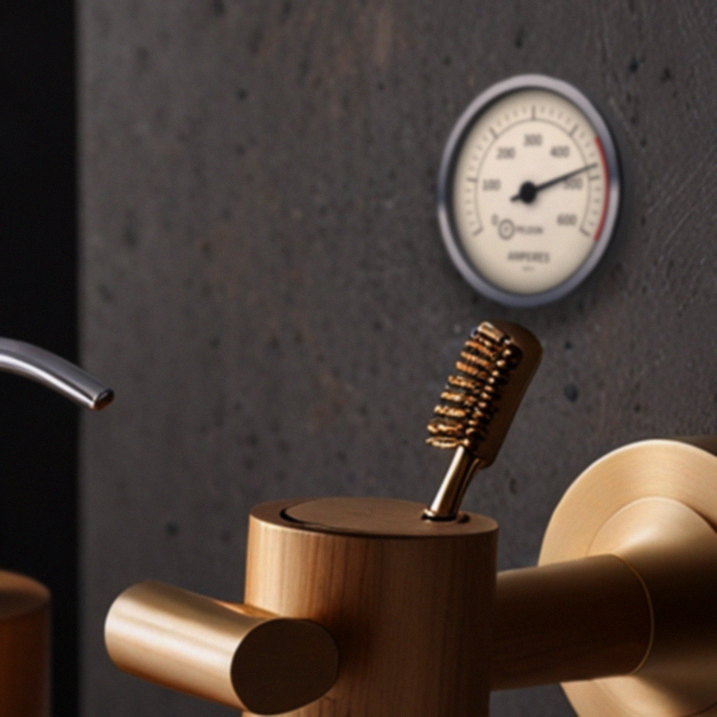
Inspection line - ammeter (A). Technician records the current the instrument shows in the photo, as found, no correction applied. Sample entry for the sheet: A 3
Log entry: A 480
